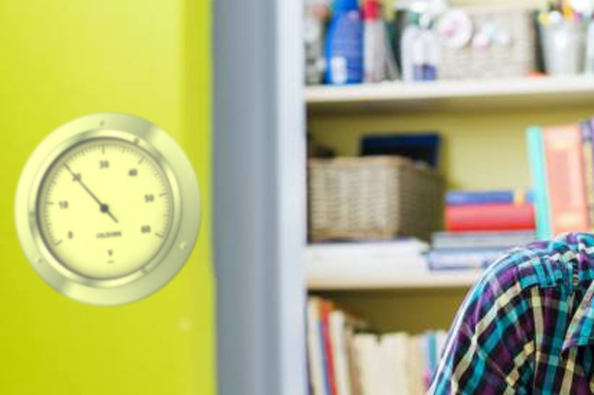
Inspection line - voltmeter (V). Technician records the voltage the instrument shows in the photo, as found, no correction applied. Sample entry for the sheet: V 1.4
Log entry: V 20
